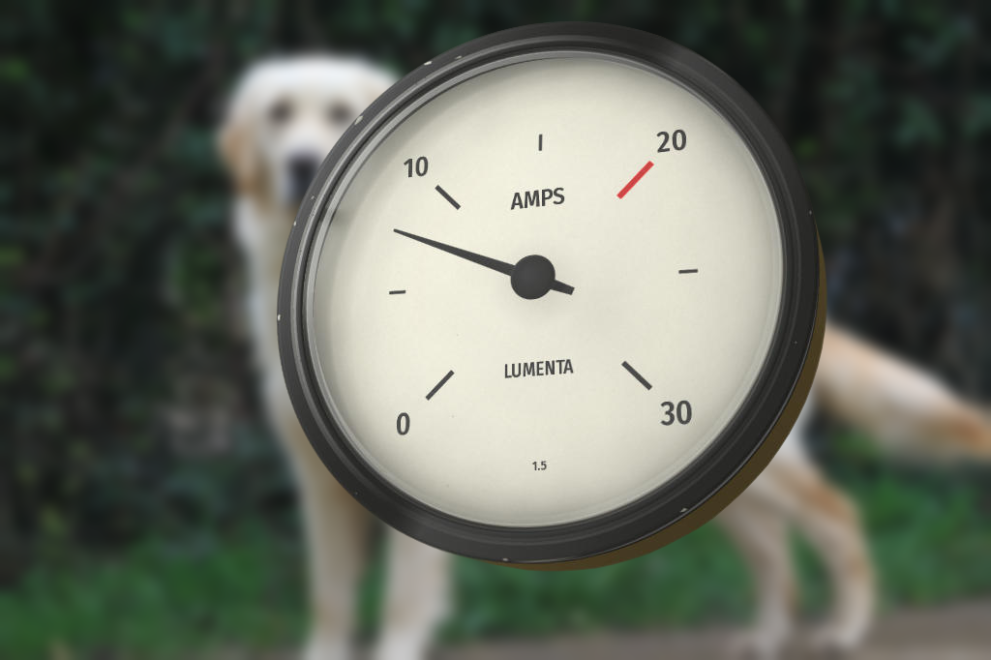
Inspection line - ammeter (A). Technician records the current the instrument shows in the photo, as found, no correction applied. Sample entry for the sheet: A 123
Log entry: A 7.5
